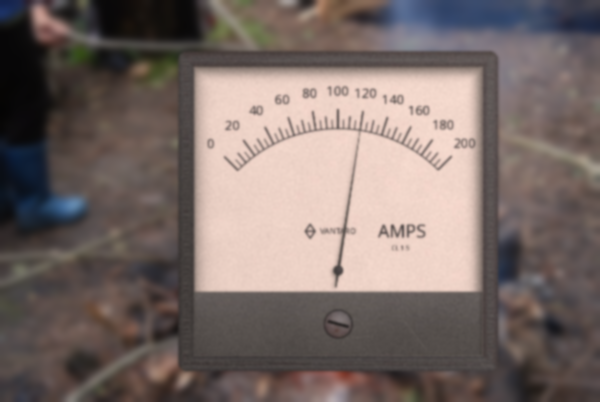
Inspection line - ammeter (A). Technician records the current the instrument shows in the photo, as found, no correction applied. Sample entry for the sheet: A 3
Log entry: A 120
